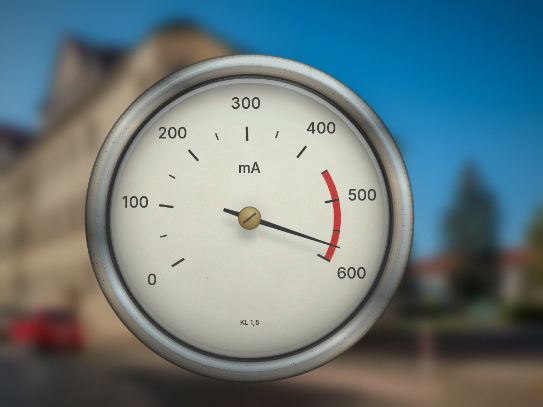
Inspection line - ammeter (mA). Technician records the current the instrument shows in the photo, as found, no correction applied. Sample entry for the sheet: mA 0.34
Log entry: mA 575
